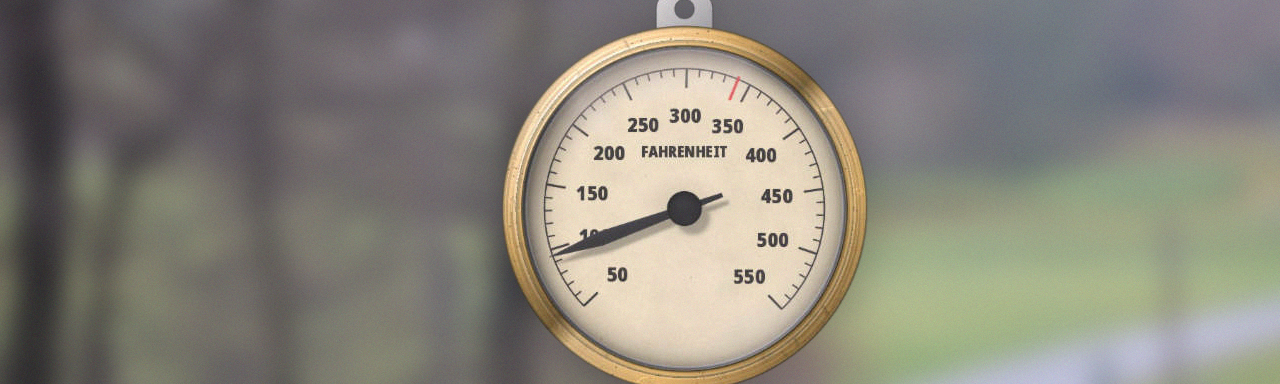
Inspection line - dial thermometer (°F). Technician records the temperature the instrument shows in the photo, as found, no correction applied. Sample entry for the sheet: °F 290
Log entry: °F 95
